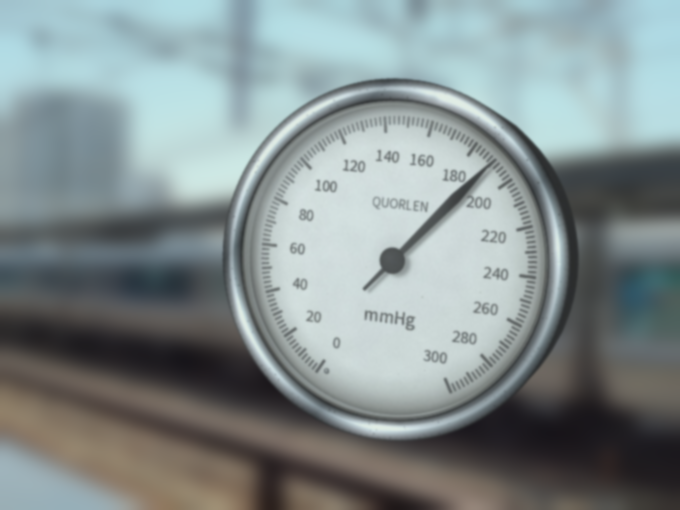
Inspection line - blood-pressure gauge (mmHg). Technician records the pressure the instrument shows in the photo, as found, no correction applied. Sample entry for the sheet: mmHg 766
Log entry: mmHg 190
